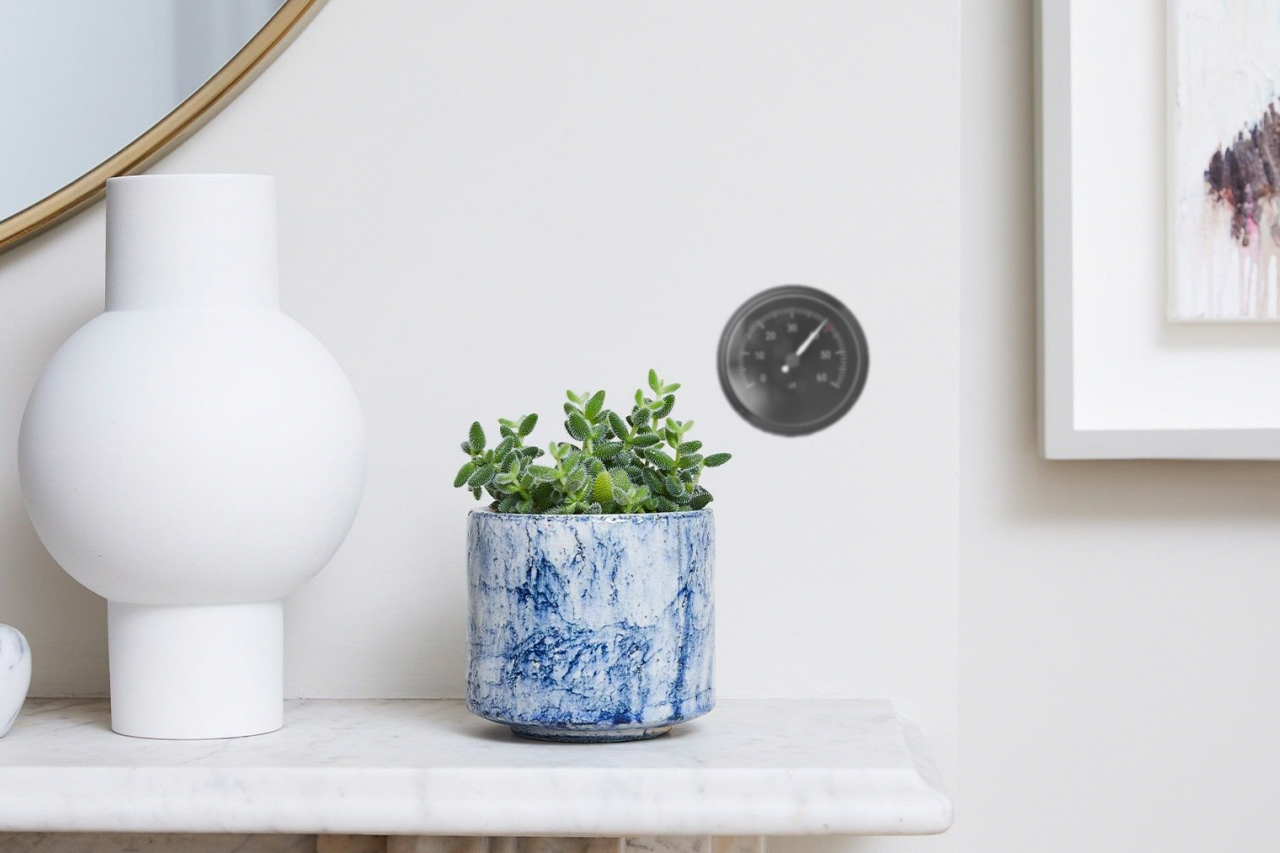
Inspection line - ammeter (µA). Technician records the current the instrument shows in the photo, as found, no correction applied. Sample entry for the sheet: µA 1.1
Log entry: µA 40
